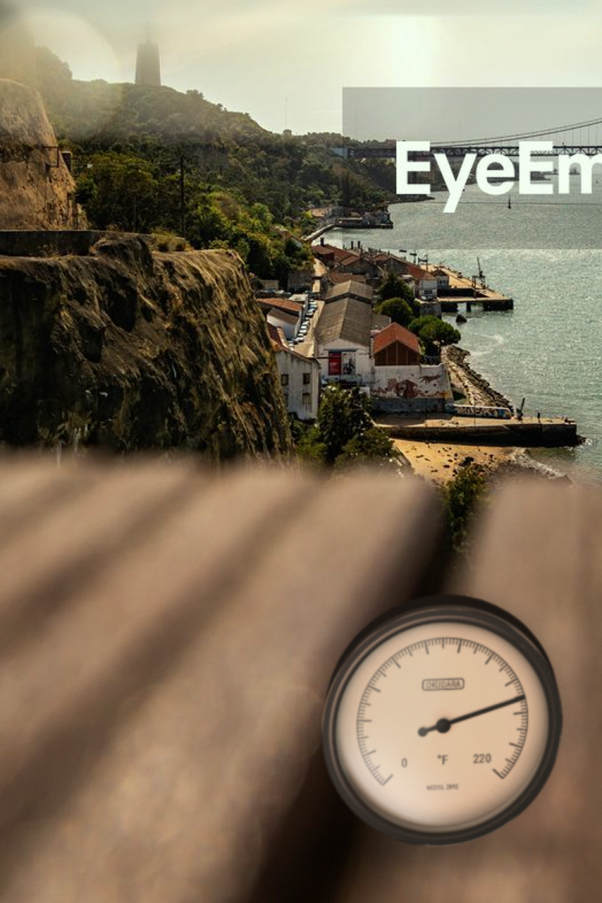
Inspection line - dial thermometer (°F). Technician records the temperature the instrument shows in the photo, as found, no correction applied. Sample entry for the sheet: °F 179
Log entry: °F 170
